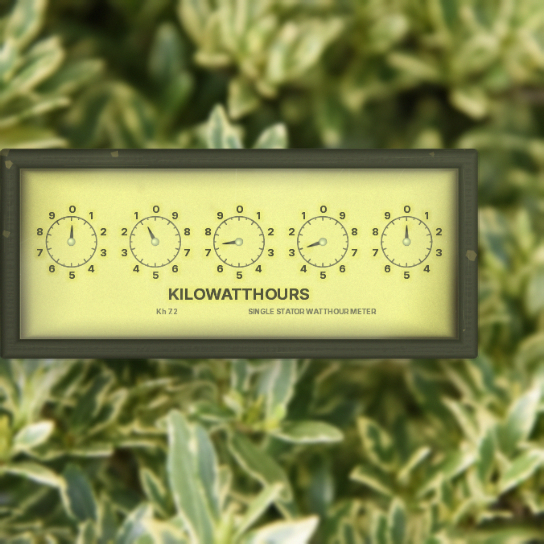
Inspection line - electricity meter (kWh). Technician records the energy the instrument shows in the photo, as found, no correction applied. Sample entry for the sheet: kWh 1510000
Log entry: kWh 730
